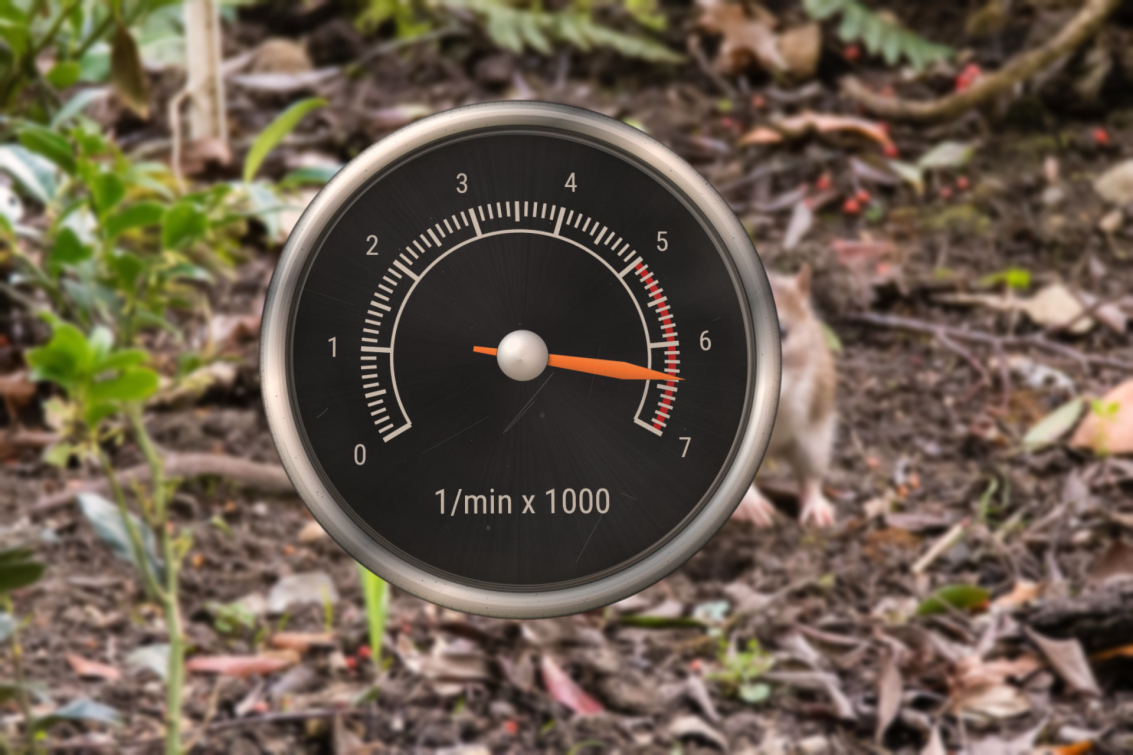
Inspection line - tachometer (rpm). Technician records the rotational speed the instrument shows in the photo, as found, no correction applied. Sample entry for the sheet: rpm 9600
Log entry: rpm 6400
